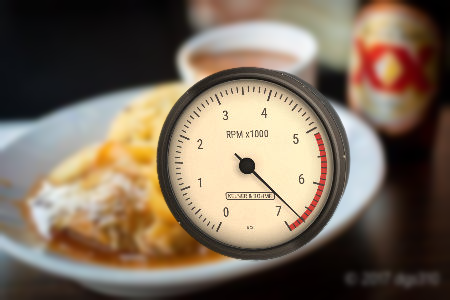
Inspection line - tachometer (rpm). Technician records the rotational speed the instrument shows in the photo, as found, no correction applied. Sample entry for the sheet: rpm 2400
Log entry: rpm 6700
